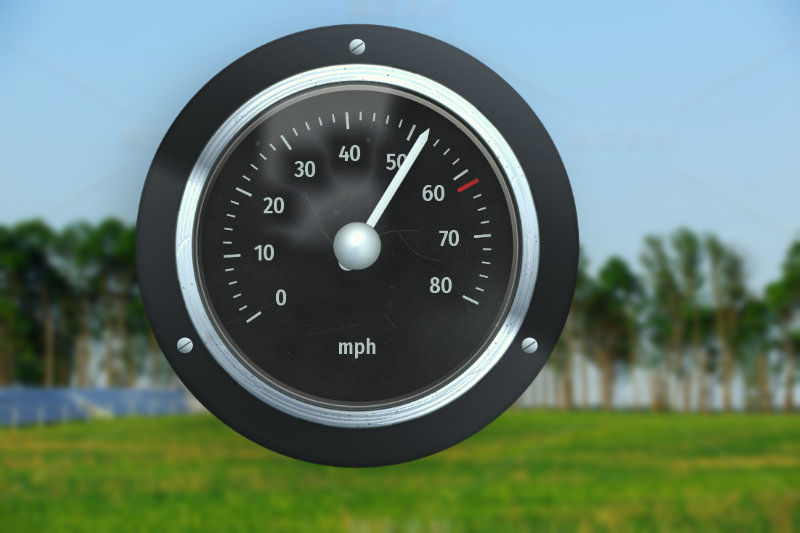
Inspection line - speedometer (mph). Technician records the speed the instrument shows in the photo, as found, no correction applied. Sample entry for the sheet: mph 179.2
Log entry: mph 52
